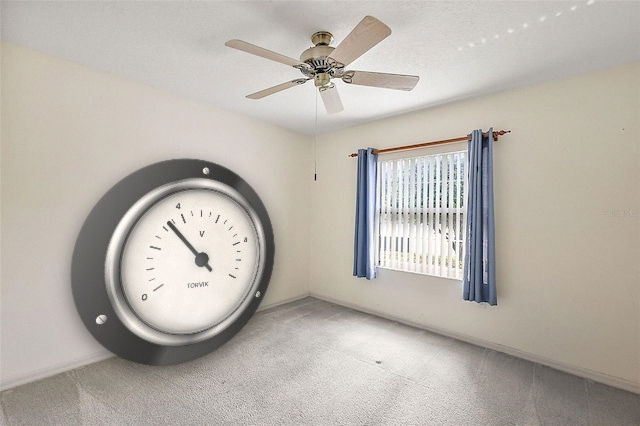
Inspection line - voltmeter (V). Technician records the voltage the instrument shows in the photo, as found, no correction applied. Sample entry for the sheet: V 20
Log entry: V 3.25
